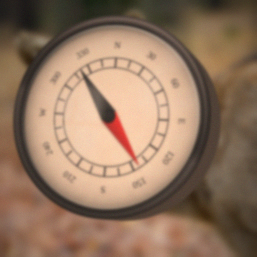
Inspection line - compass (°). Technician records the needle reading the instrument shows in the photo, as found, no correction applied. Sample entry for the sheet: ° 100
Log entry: ° 142.5
